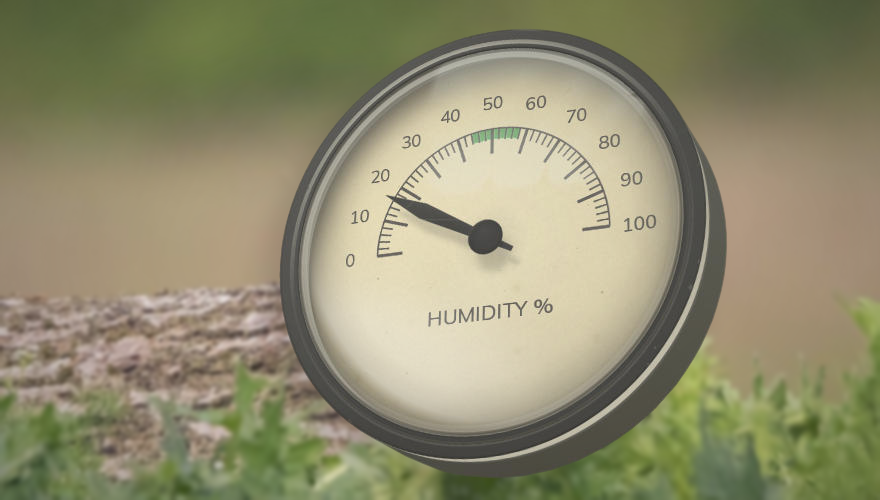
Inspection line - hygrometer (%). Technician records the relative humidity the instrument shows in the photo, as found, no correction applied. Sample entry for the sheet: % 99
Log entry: % 16
